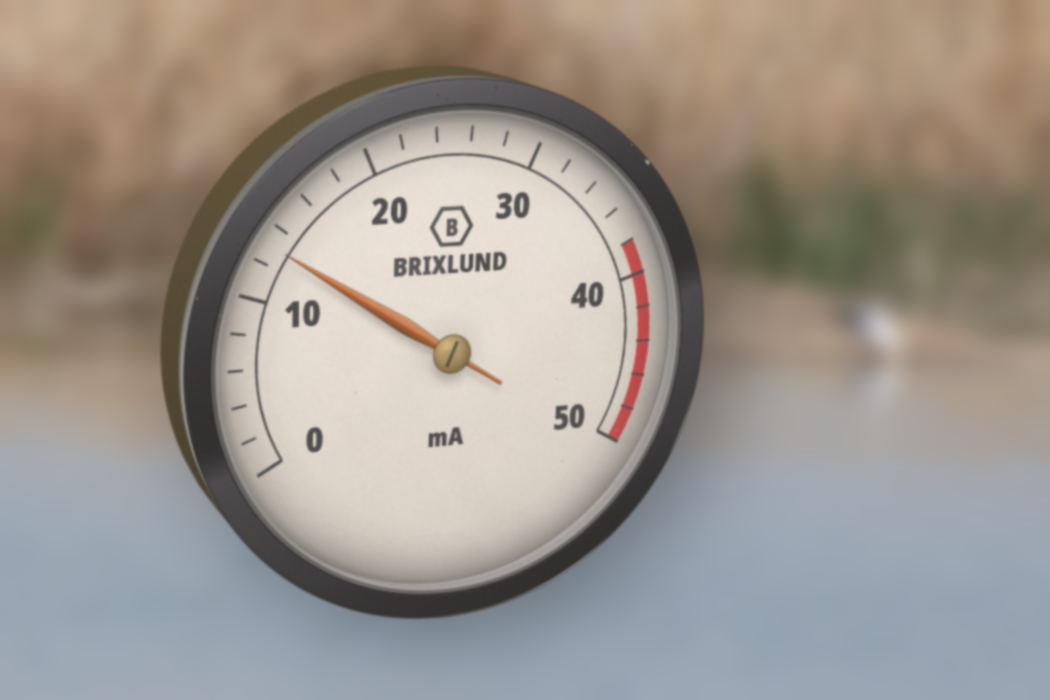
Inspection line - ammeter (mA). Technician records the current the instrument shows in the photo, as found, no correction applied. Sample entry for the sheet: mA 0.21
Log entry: mA 13
